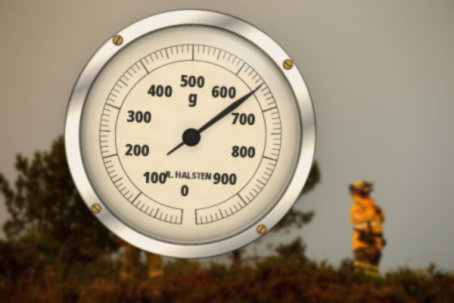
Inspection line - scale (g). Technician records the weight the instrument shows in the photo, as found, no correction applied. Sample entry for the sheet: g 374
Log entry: g 650
